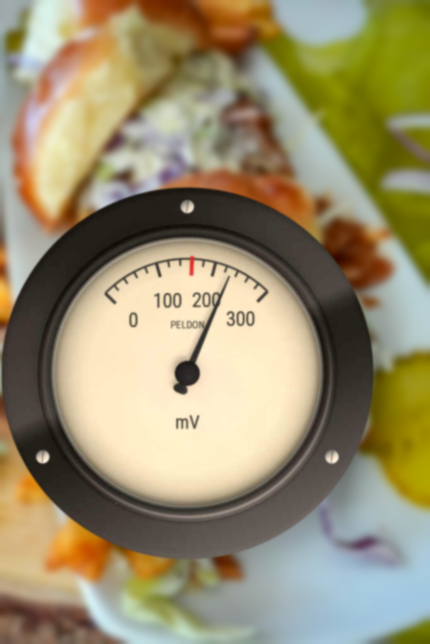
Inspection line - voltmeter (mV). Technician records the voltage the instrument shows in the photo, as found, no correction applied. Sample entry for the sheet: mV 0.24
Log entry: mV 230
